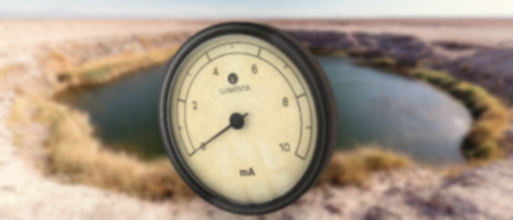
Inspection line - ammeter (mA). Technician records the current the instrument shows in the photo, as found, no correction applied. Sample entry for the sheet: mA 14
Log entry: mA 0
